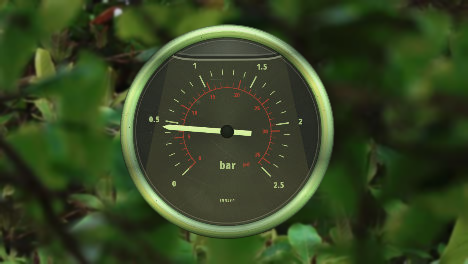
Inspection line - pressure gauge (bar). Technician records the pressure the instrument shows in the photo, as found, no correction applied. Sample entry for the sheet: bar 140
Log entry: bar 0.45
